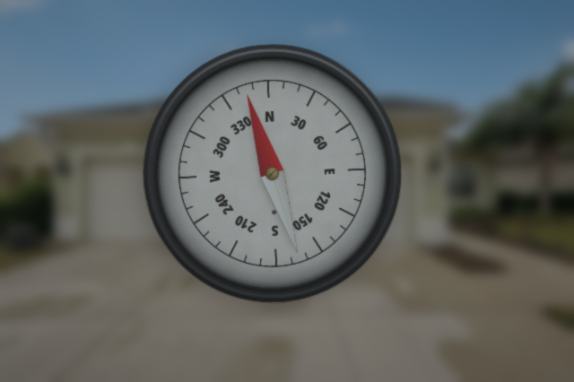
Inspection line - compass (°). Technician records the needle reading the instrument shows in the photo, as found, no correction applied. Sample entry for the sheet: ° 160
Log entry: ° 345
